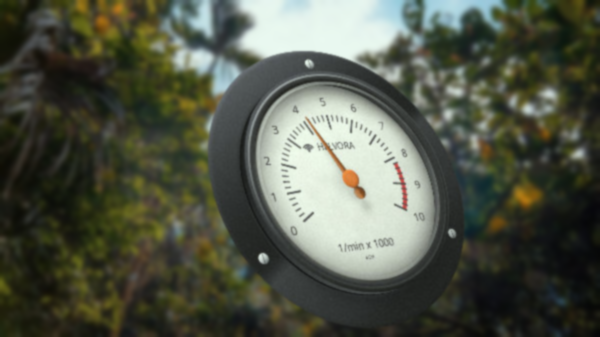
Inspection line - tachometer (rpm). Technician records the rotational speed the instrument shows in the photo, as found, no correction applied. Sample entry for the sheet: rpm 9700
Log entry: rpm 4000
